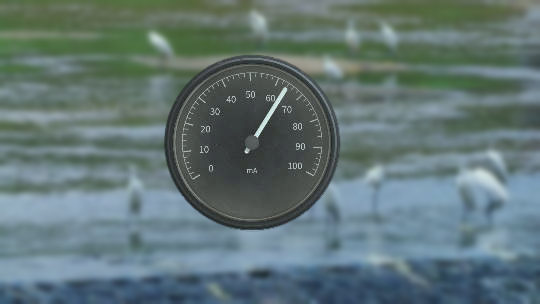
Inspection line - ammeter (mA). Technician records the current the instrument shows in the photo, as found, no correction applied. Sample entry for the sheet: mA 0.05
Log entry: mA 64
